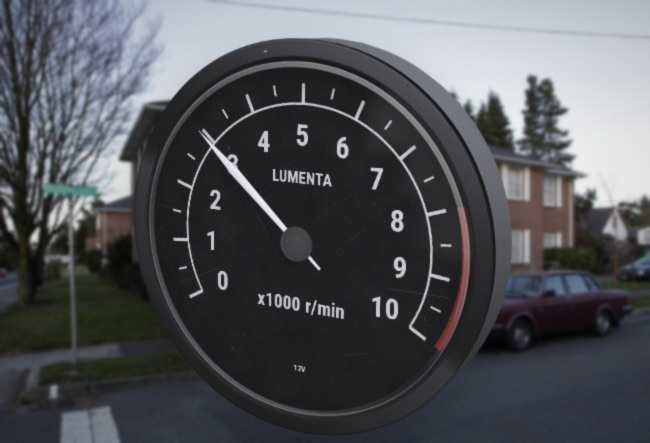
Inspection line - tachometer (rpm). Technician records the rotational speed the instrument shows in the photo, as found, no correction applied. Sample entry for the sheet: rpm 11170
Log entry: rpm 3000
